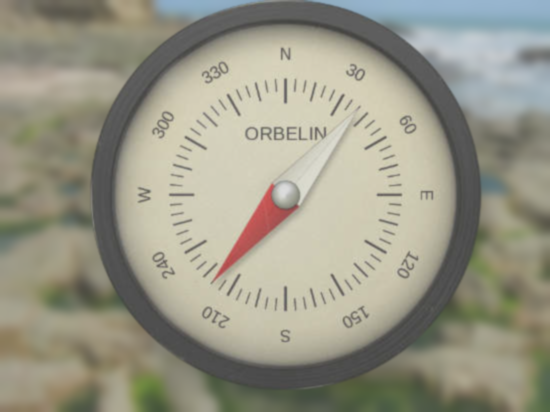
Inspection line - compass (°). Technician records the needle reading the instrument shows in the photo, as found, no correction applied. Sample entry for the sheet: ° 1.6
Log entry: ° 220
